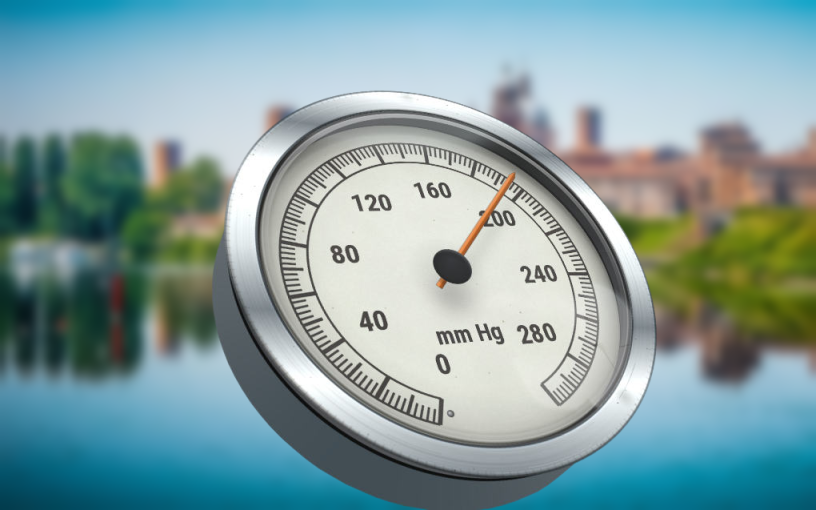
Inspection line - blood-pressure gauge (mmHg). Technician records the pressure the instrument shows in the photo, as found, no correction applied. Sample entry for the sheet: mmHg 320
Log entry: mmHg 194
